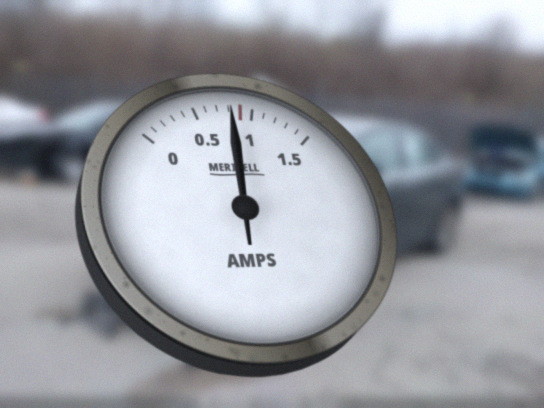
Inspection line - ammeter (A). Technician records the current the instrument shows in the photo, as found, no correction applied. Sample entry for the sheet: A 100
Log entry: A 0.8
